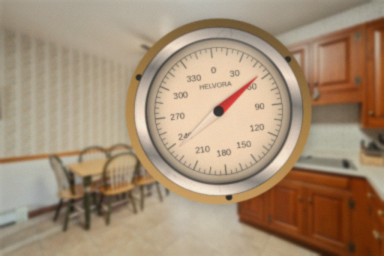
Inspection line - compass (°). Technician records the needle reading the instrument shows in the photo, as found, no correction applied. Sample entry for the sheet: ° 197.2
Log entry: ° 55
